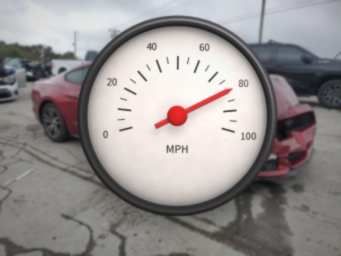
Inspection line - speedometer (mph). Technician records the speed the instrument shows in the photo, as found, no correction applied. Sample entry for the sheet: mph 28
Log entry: mph 80
